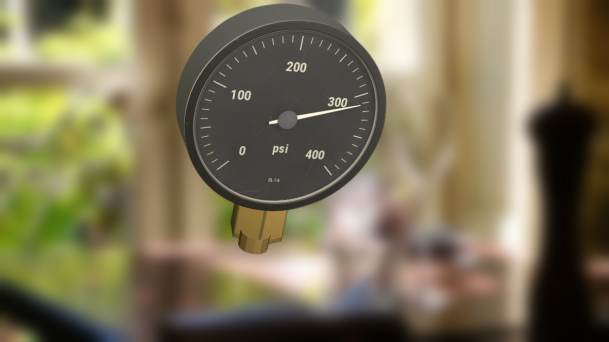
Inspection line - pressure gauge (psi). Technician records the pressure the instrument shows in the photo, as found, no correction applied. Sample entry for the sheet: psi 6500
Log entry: psi 310
